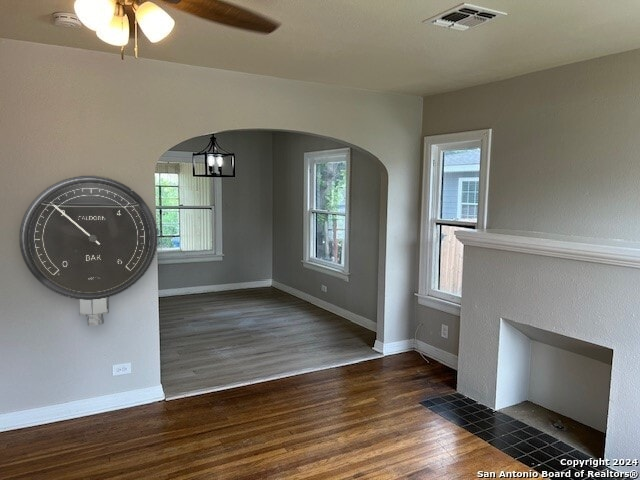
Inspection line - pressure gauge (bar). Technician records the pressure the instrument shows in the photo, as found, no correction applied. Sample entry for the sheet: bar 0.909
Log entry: bar 2
